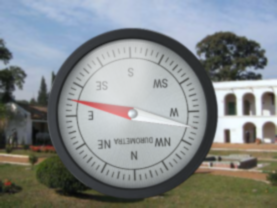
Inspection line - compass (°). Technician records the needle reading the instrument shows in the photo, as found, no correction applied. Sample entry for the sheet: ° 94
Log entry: ° 105
